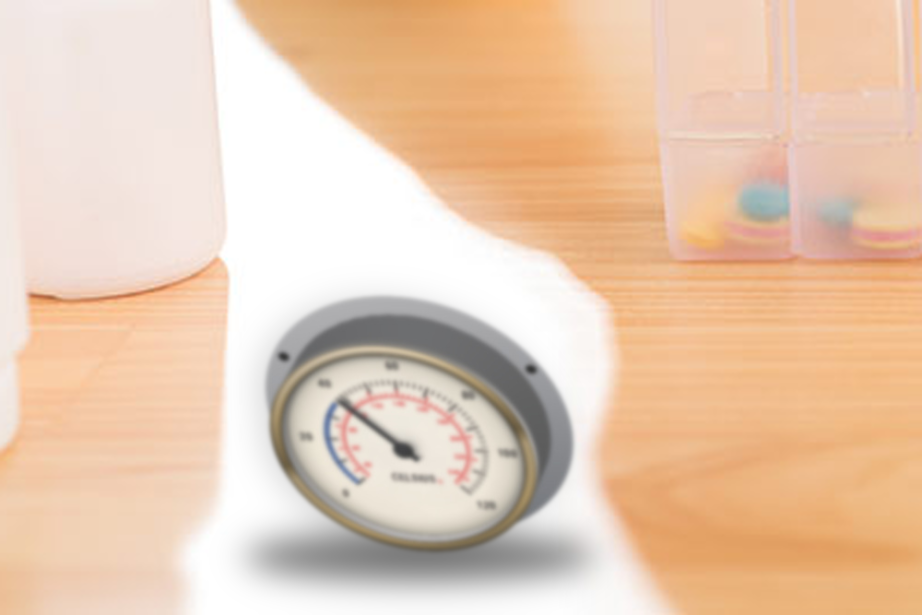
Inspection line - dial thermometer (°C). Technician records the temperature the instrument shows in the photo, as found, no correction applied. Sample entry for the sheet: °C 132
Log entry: °C 40
